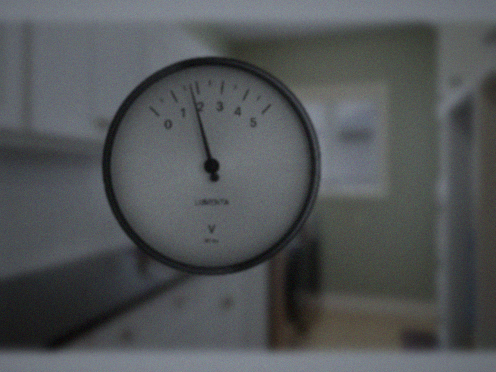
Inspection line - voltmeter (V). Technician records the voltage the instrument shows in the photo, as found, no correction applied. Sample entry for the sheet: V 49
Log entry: V 1.75
